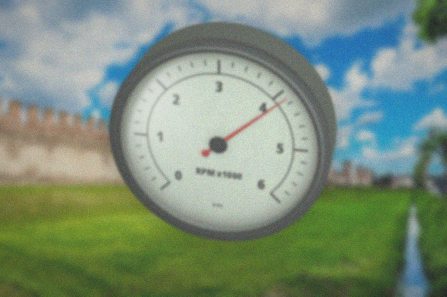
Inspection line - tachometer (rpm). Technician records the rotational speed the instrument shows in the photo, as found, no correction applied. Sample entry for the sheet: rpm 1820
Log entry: rpm 4100
